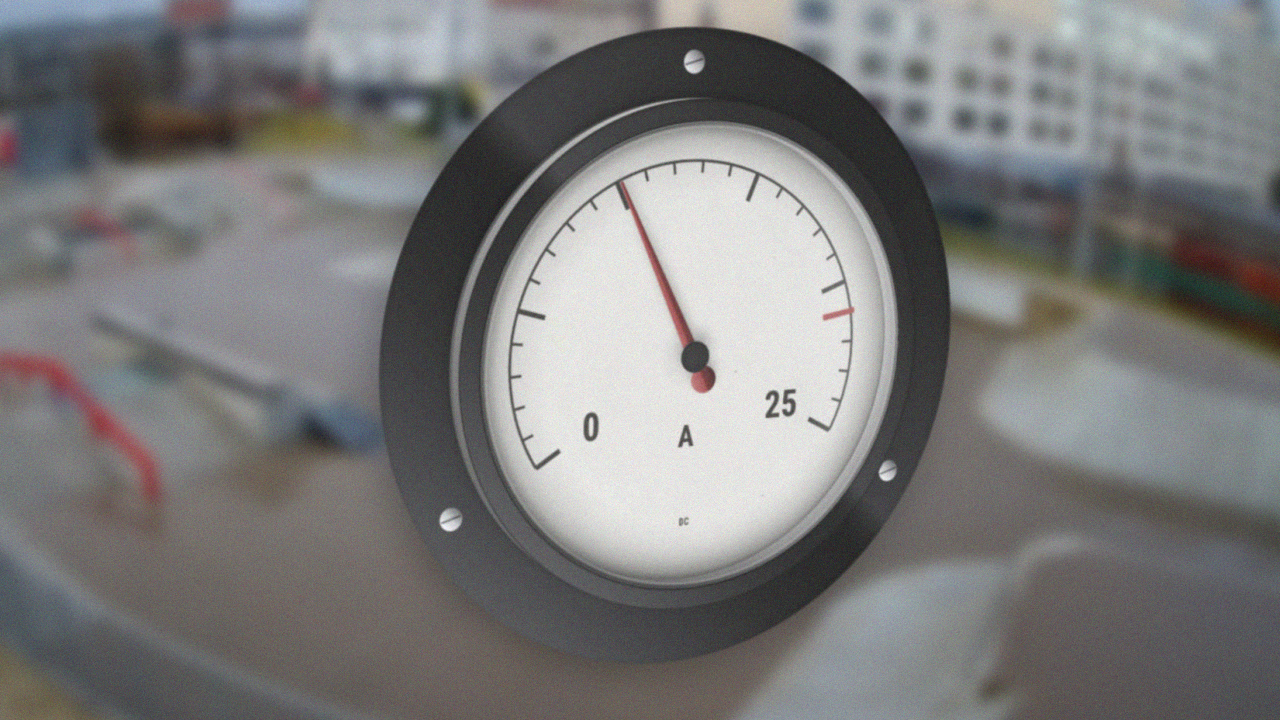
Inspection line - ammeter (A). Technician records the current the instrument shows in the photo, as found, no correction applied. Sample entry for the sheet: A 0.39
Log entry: A 10
